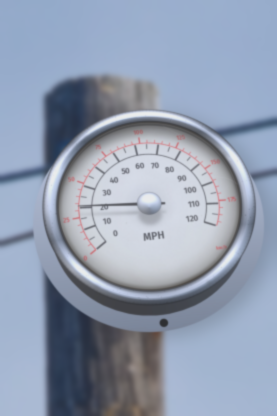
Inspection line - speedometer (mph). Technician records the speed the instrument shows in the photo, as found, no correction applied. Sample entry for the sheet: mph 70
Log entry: mph 20
